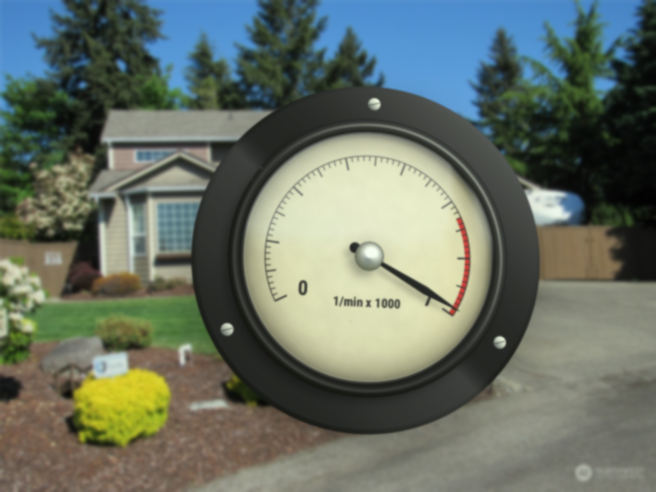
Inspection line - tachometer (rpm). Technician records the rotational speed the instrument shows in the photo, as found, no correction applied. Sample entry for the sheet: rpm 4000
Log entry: rpm 6900
